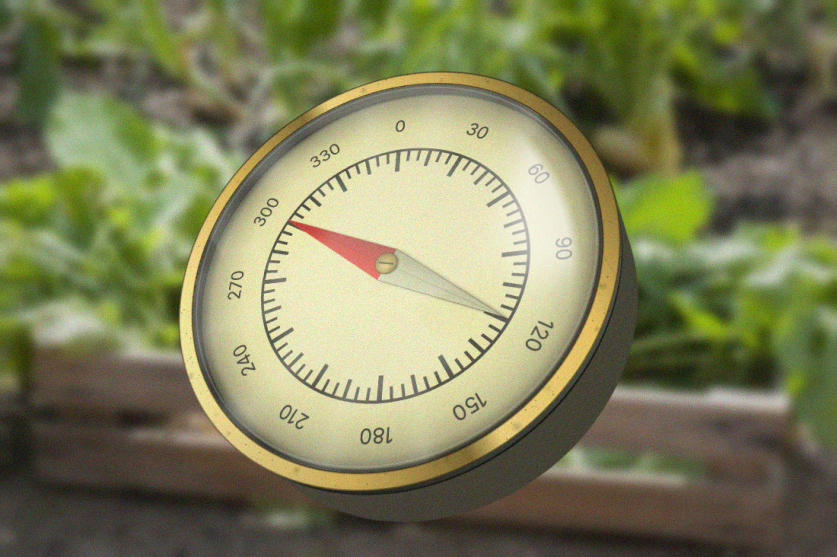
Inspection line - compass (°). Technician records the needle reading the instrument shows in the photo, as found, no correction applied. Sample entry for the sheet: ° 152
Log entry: ° 300
